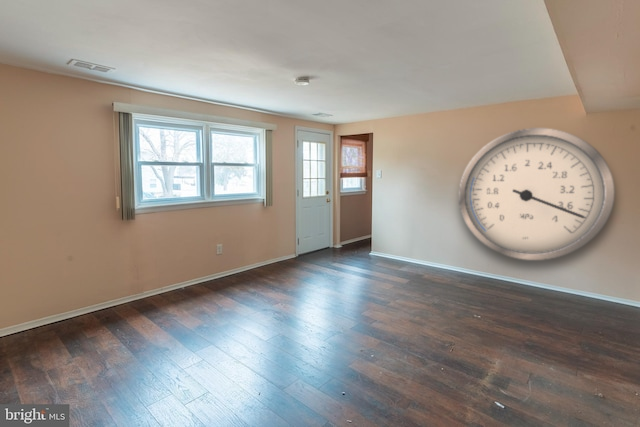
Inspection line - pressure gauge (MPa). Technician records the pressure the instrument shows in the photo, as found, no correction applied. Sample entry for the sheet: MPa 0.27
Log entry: MPa 3.7
